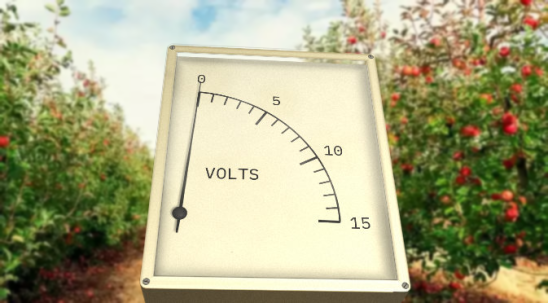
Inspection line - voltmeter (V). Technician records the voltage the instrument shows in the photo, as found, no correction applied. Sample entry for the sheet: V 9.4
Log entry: V 0
